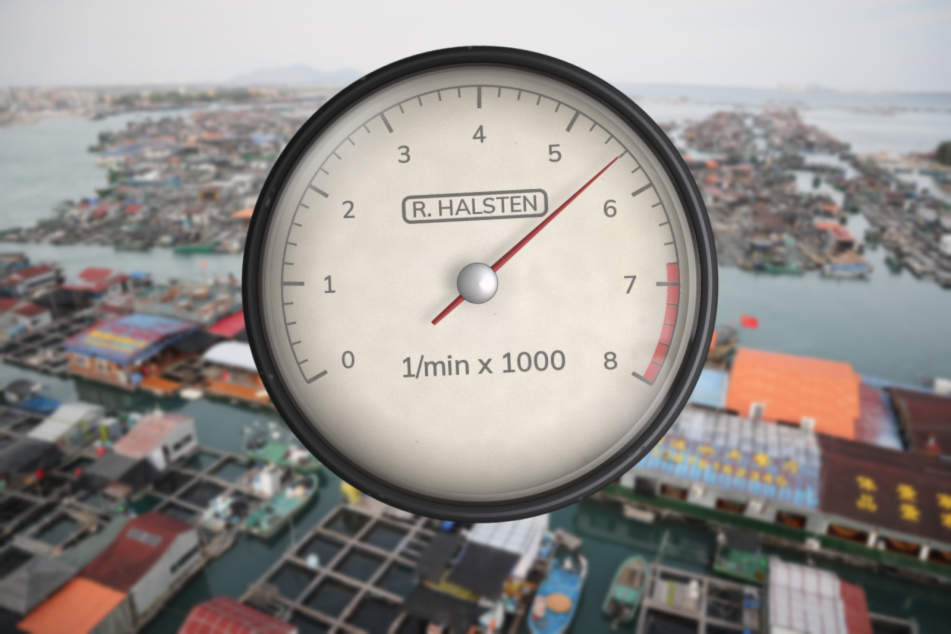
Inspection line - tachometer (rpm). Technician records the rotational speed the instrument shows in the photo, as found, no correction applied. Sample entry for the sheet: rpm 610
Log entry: rpm 5600
